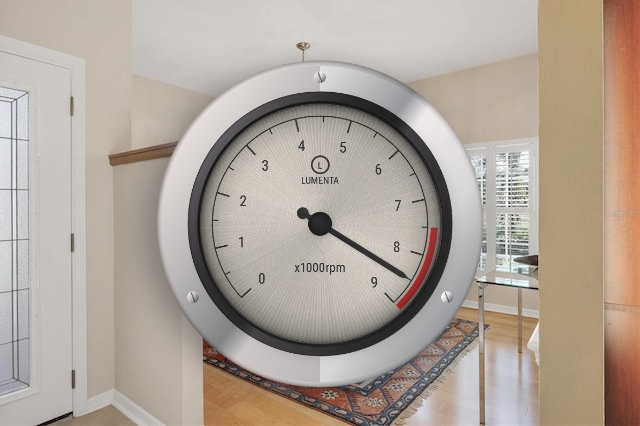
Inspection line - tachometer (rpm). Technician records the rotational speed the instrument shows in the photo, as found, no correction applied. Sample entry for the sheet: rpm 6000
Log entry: rpm 8500
